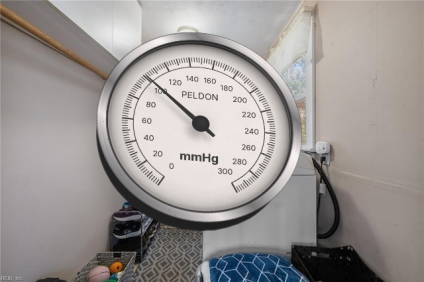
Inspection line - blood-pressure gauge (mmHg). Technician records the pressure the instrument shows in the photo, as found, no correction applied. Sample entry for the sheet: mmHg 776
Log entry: mmHg 100
